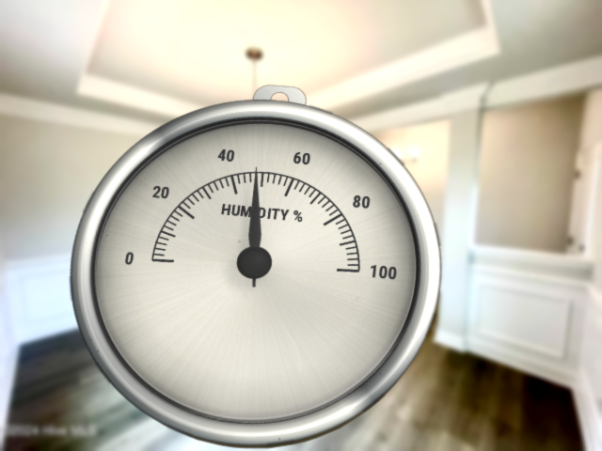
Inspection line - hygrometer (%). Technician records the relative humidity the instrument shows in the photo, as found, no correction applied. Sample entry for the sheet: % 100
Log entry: % 48
